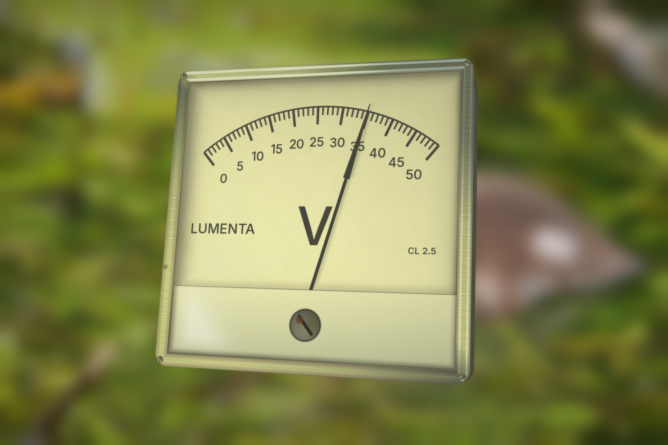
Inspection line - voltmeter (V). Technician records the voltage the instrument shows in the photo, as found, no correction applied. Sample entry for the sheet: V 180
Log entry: V 35
